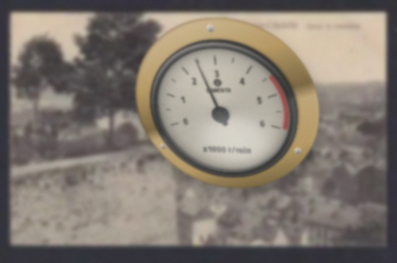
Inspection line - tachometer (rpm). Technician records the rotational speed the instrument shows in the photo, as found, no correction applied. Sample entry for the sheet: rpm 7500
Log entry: rpm 2500
